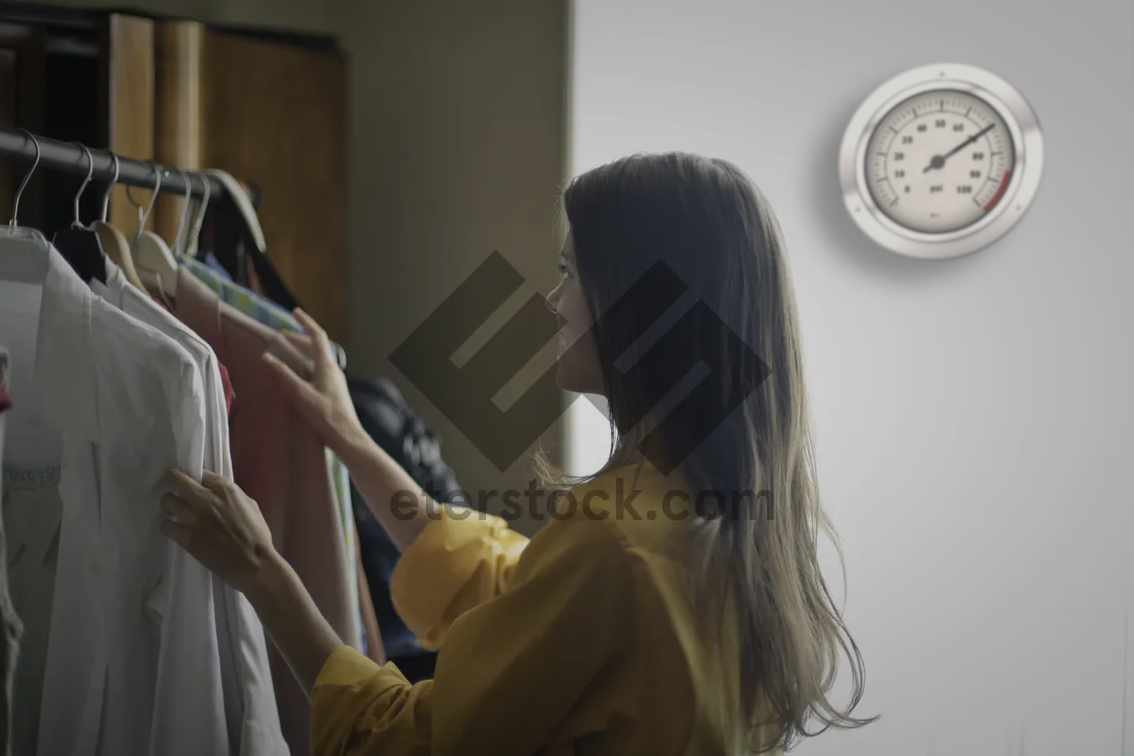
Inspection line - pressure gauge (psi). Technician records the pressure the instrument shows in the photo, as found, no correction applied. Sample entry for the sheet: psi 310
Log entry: psi 70
